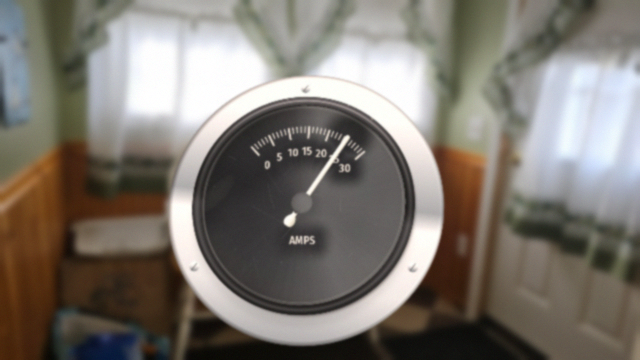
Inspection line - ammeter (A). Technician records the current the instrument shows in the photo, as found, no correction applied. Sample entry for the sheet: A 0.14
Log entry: A 25
